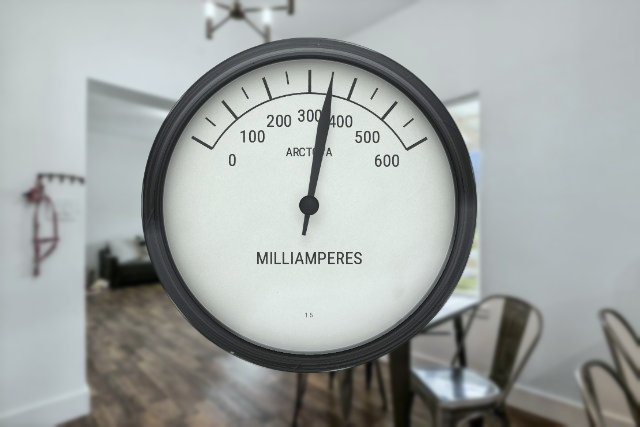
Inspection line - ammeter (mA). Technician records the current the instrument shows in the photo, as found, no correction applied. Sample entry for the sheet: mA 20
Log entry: mA 350
